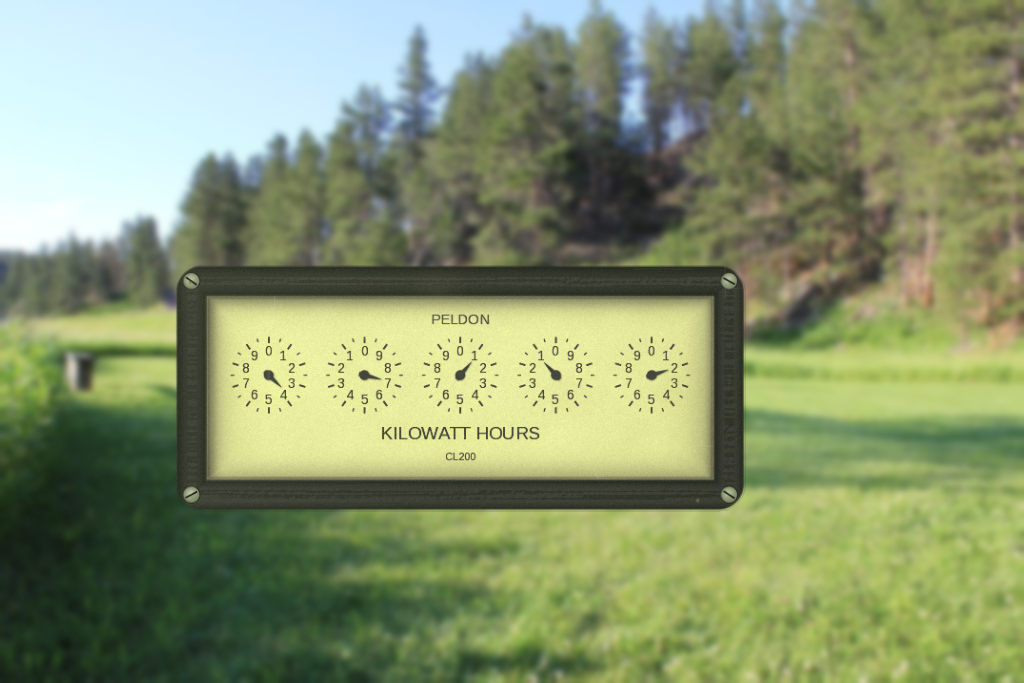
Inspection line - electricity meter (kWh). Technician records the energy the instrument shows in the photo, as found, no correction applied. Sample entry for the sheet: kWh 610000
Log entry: kWh 37112
